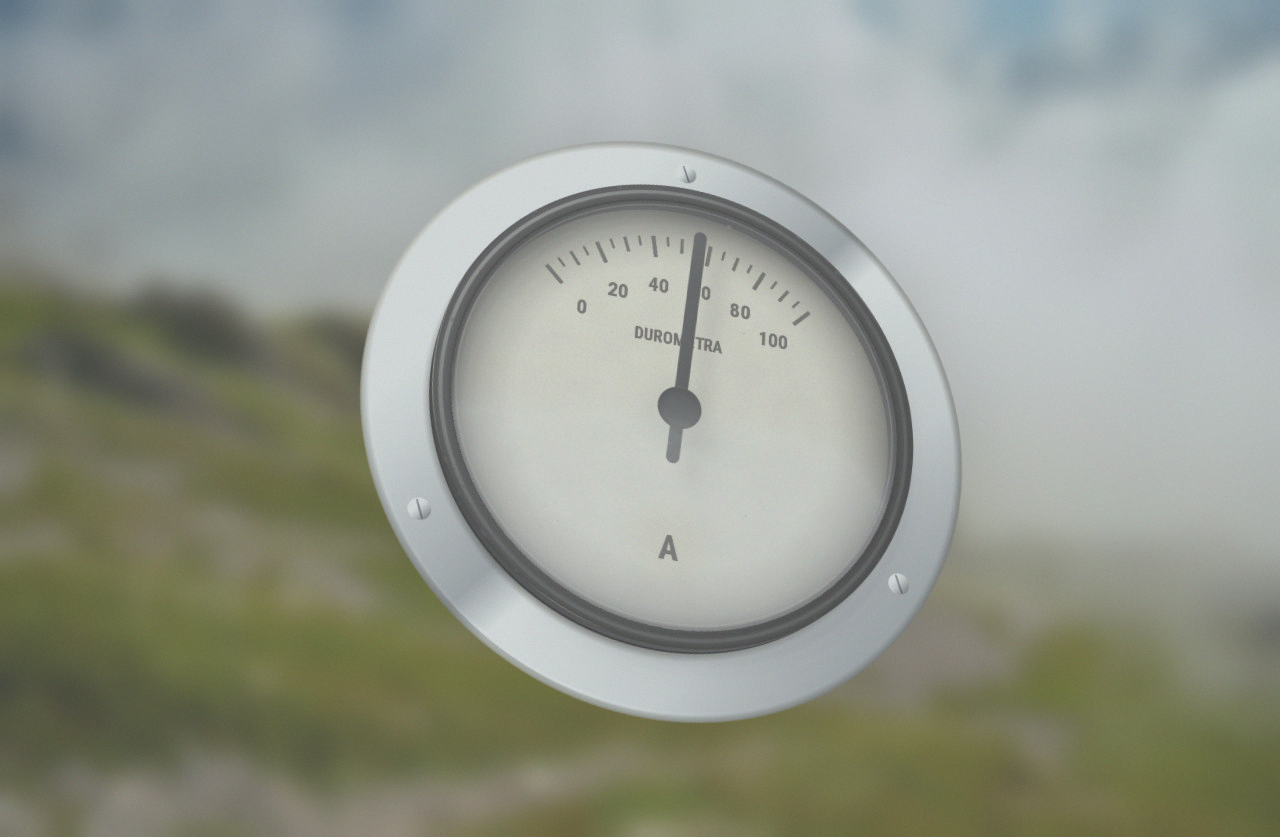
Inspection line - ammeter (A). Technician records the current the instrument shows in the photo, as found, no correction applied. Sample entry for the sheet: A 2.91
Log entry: A 55
